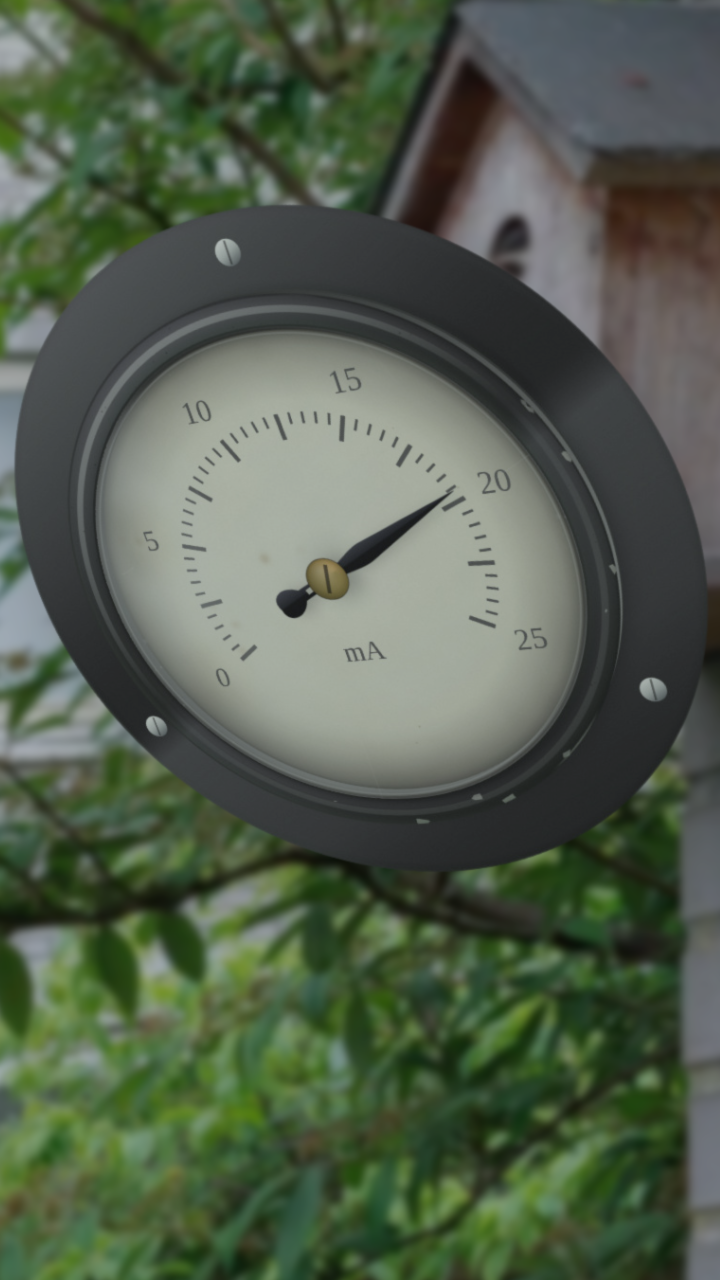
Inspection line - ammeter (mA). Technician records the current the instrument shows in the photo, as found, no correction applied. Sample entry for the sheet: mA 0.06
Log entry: mA 19.5
